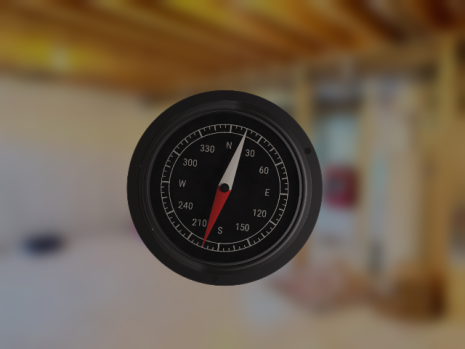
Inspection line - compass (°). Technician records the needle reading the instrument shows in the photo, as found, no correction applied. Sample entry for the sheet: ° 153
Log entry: ° 195
